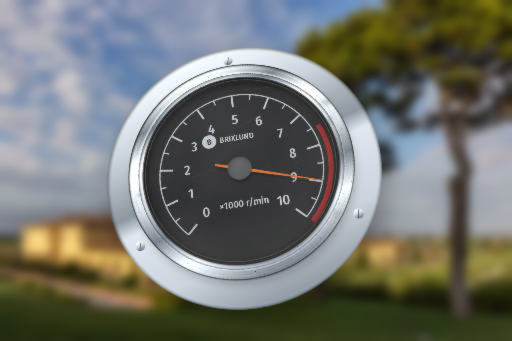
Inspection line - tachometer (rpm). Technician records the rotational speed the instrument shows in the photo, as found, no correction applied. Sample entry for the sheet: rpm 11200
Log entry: rpm 9000
